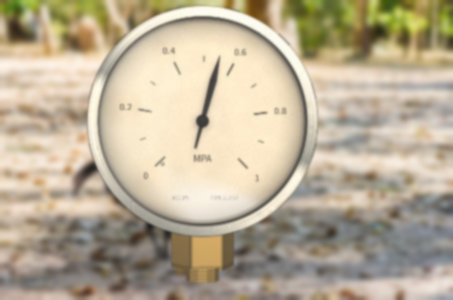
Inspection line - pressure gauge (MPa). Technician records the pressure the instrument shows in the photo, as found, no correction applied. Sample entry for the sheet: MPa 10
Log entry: MPa 0.55
